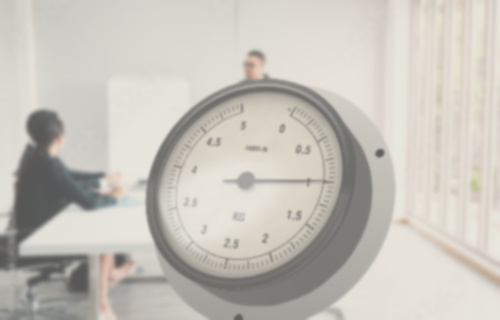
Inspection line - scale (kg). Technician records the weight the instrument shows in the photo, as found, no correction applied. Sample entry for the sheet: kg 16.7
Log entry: kg 1
